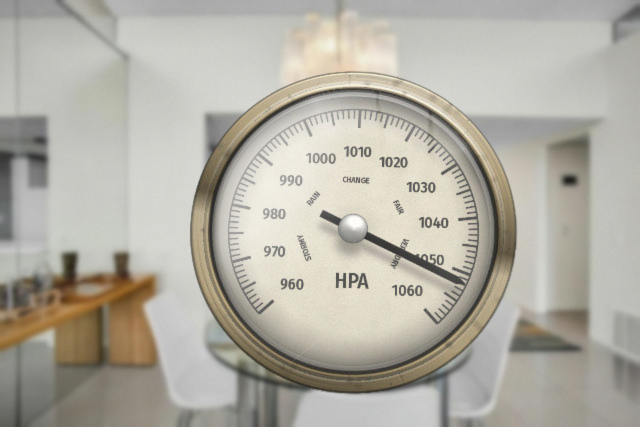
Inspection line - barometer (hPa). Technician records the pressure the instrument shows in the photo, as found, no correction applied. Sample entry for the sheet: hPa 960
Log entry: hPa 1052
